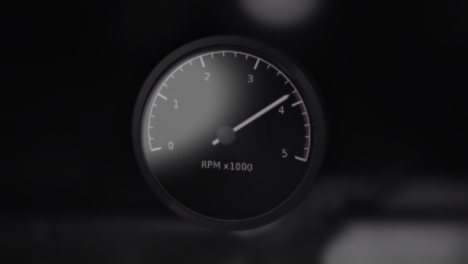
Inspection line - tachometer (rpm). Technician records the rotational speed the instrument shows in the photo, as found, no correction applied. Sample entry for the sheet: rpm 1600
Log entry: rpm 3800
